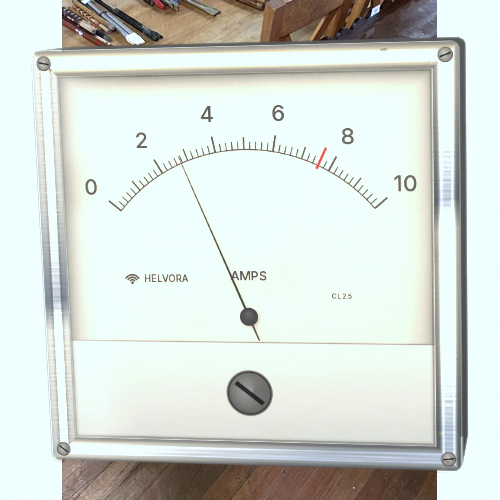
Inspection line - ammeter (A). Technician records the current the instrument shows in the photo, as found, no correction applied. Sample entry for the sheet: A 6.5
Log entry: A 2.8
